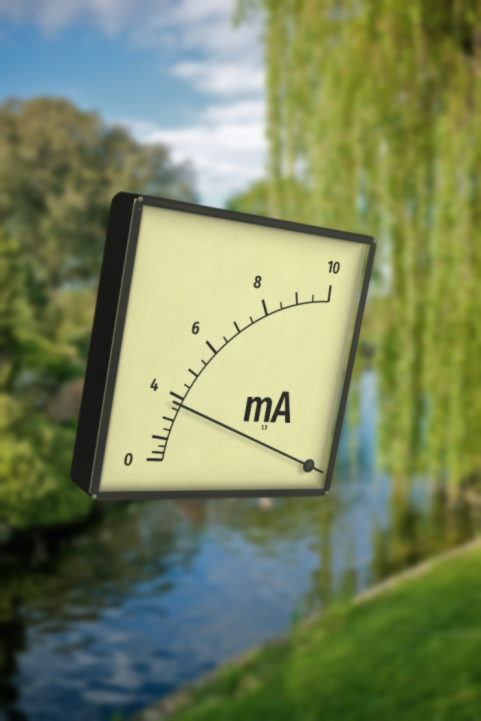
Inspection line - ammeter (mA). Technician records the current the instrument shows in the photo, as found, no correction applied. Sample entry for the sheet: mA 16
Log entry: mA 3.75
